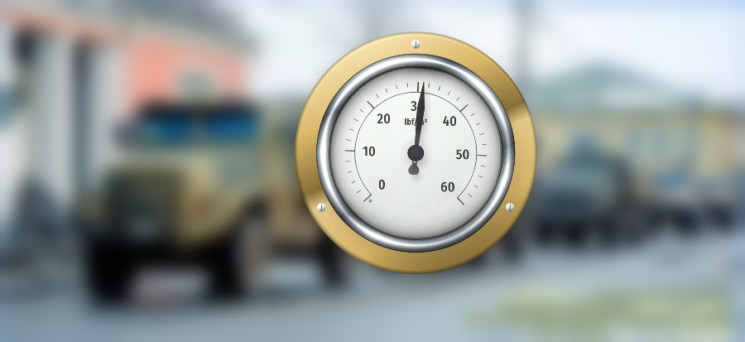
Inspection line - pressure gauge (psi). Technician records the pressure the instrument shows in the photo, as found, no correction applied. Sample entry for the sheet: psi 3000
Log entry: psi 31
